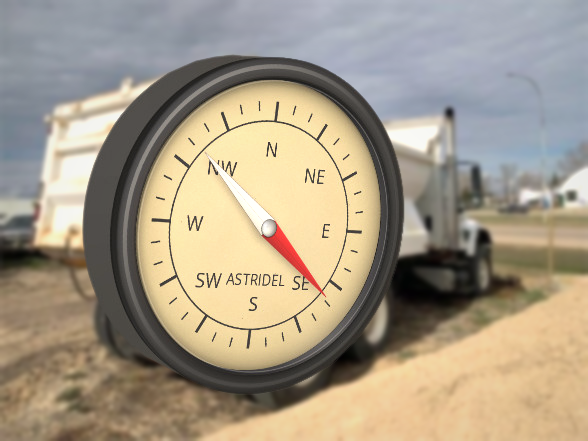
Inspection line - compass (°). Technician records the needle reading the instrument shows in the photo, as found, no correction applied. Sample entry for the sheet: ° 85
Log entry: ° 130
